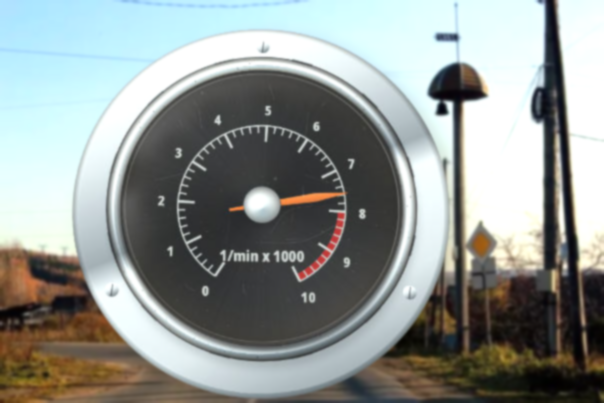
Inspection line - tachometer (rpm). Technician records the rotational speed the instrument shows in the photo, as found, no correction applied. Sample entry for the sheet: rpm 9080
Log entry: rpm 7600
